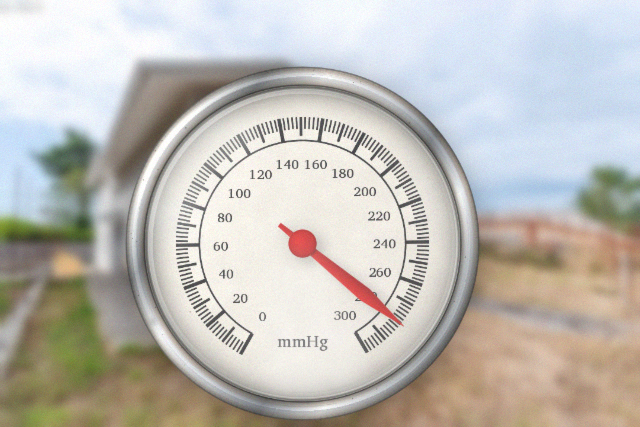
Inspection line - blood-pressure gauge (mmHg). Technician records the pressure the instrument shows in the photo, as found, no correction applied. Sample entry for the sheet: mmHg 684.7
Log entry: mmHg 280
